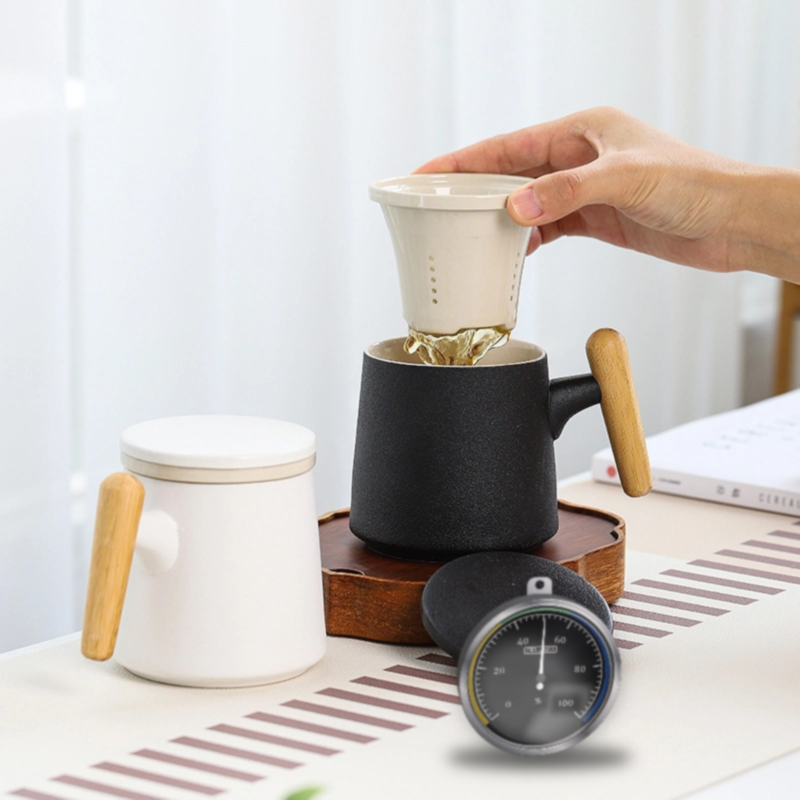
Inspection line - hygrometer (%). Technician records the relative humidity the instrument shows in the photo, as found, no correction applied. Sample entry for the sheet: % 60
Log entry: % 50
